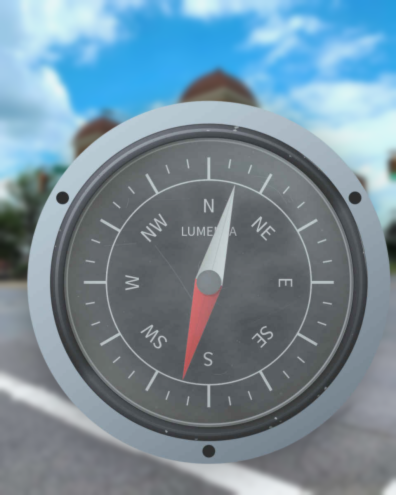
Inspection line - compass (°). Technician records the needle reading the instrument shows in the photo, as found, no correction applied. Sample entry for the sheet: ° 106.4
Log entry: ° 195
